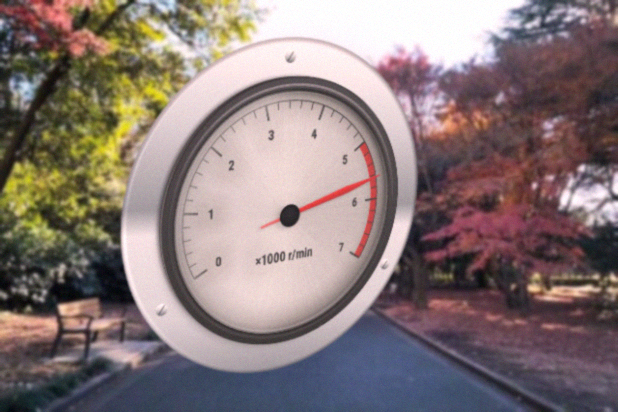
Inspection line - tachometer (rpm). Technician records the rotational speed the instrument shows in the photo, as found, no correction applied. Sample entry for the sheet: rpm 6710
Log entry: rpm 5600
